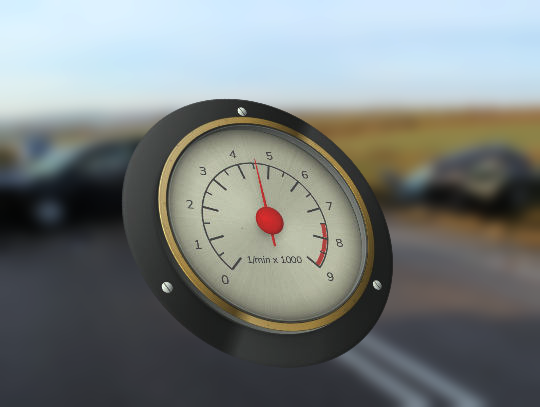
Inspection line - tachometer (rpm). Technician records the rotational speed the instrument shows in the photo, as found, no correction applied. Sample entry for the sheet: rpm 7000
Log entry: rpm 4500
